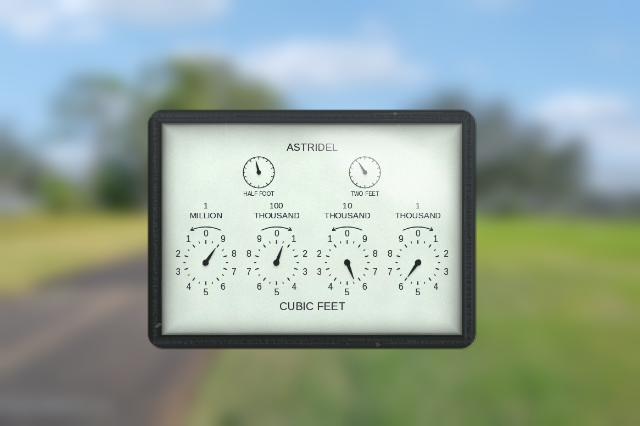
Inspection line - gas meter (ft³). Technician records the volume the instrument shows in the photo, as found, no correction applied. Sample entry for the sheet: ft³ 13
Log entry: ft³ 905600
